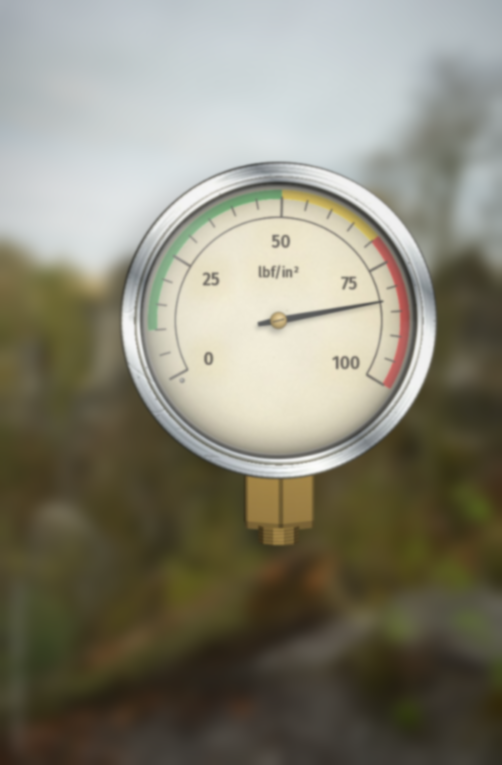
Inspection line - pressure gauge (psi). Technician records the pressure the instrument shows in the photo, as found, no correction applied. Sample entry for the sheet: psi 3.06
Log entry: psi 82.5
